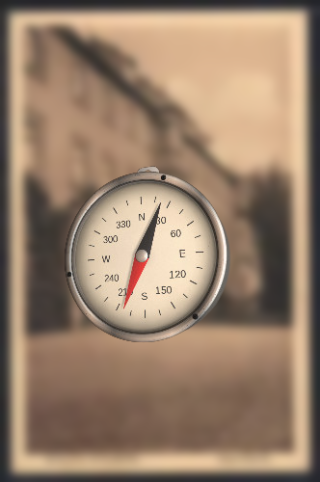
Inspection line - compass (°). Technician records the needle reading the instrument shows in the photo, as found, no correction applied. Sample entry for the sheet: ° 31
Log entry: ° 202.5
